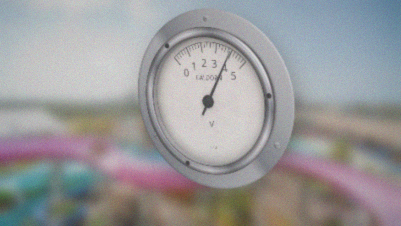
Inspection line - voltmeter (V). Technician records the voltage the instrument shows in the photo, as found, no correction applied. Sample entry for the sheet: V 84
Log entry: V 4
